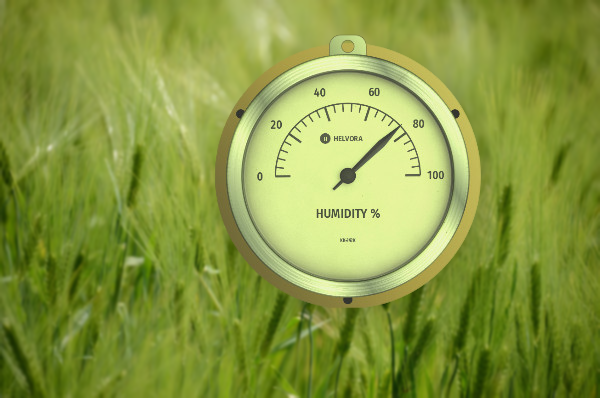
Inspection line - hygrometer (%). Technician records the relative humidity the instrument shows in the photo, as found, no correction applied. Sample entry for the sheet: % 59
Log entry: % 76
